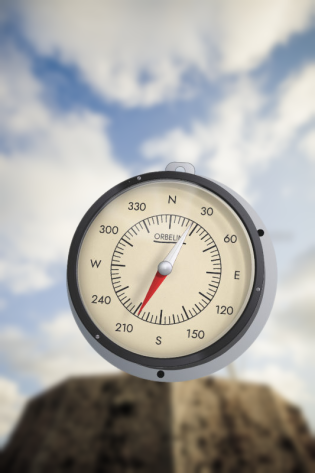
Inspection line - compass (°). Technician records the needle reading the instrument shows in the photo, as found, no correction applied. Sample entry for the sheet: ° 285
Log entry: ° 205
